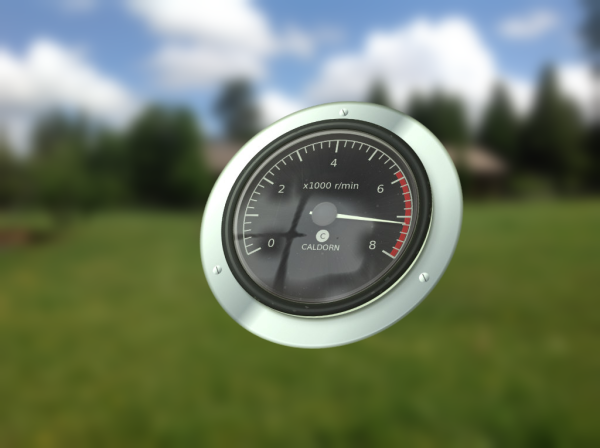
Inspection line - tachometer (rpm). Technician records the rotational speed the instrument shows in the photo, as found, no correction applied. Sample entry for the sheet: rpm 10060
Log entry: rpm 7200
